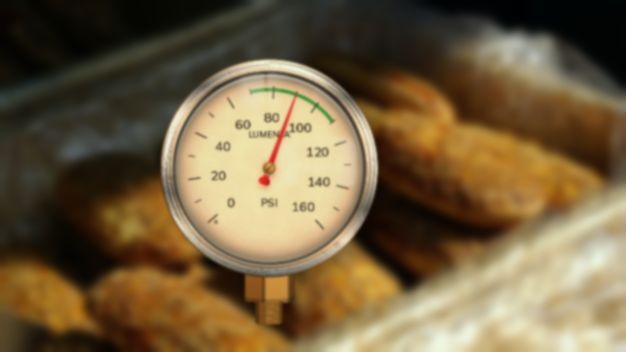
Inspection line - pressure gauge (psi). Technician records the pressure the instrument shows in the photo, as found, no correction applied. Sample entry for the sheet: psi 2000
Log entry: psi 90
